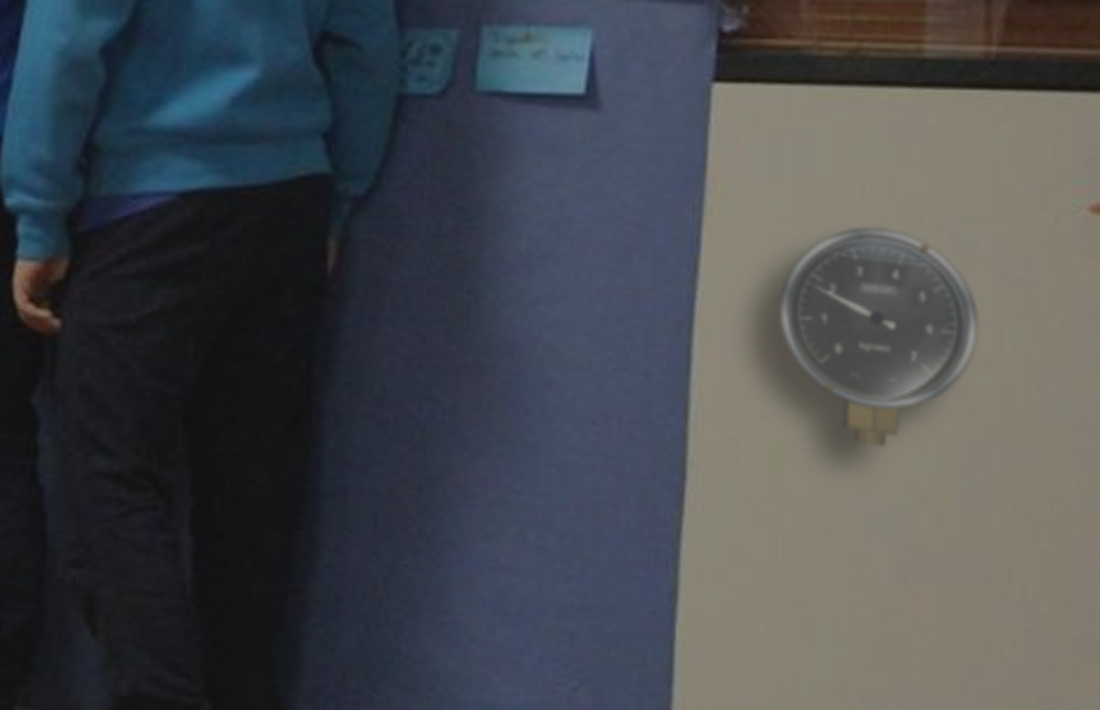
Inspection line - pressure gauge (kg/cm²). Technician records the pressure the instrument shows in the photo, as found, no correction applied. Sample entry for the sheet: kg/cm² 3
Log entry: kg/cm² 1.8
